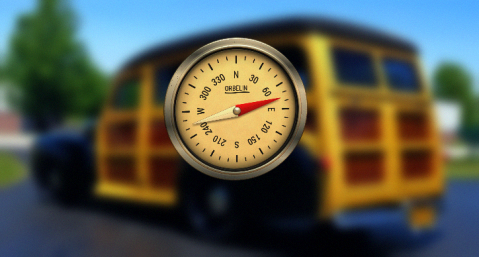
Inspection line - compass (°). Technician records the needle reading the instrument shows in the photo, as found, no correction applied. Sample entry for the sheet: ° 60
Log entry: ° 75
